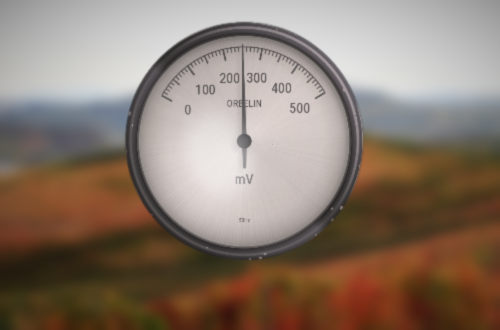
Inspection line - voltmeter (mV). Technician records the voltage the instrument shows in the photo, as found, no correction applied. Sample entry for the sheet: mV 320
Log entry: mV 250
